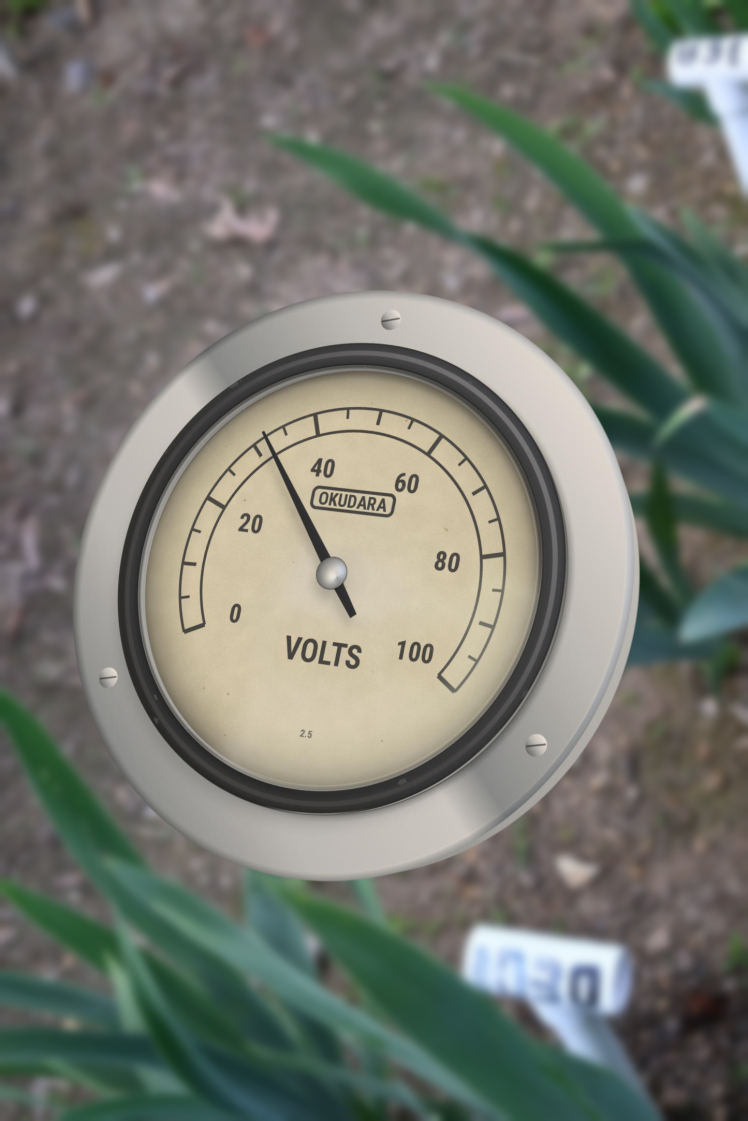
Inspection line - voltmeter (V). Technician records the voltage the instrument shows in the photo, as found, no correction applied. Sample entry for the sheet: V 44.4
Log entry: V 32.5
